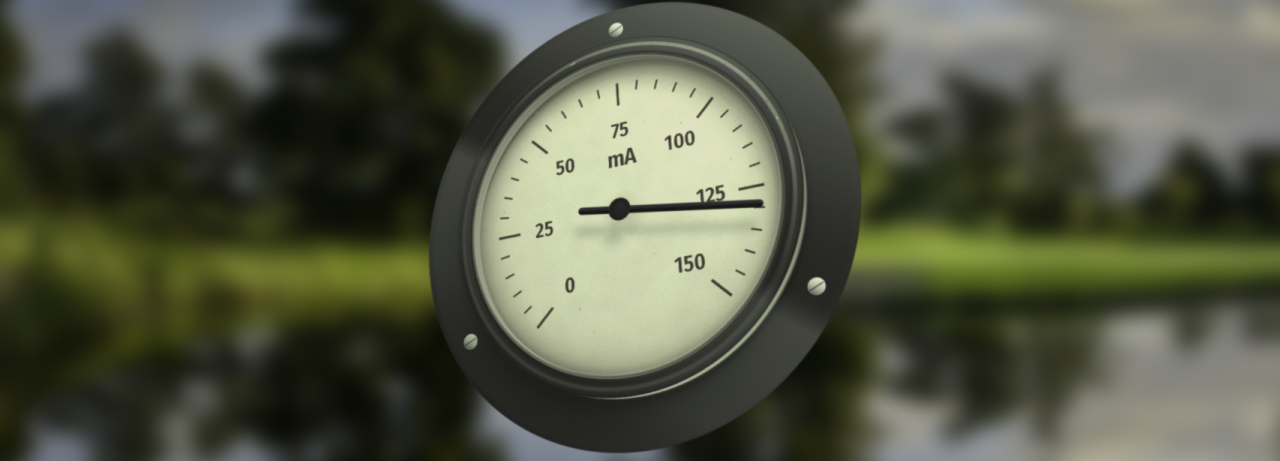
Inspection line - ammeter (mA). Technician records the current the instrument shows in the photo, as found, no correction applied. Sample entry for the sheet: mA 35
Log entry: mA 130
